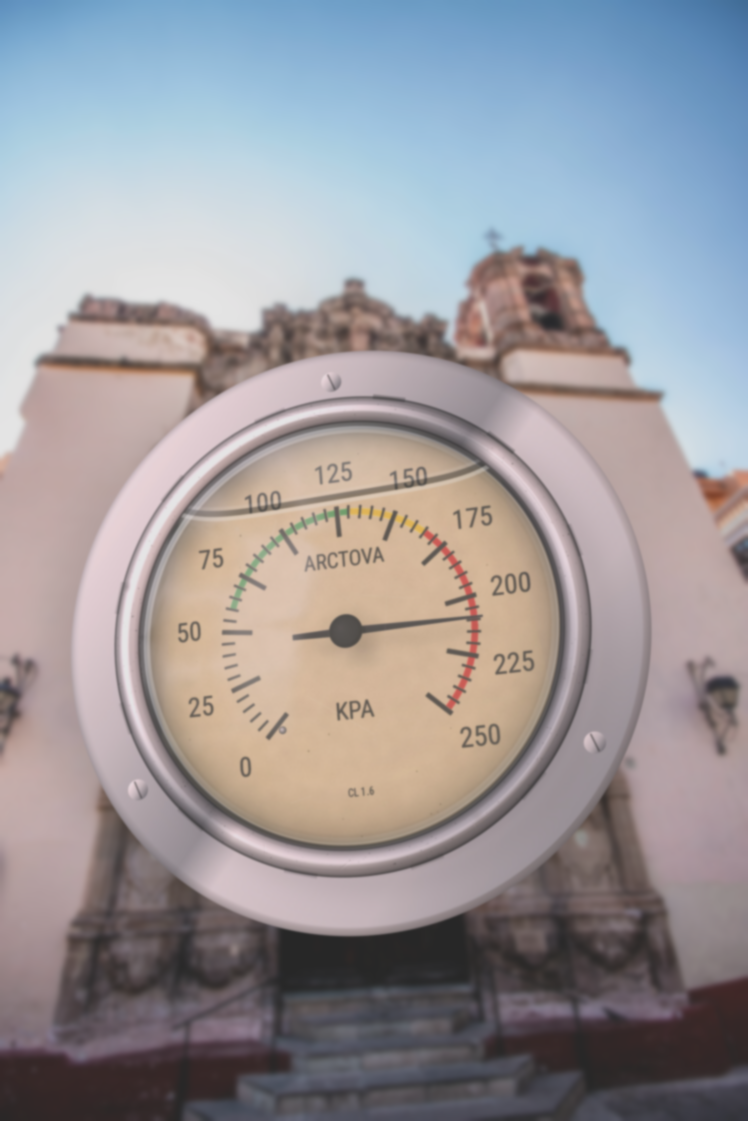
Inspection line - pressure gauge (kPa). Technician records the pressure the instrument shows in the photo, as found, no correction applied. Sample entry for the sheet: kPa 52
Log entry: kPa 210
